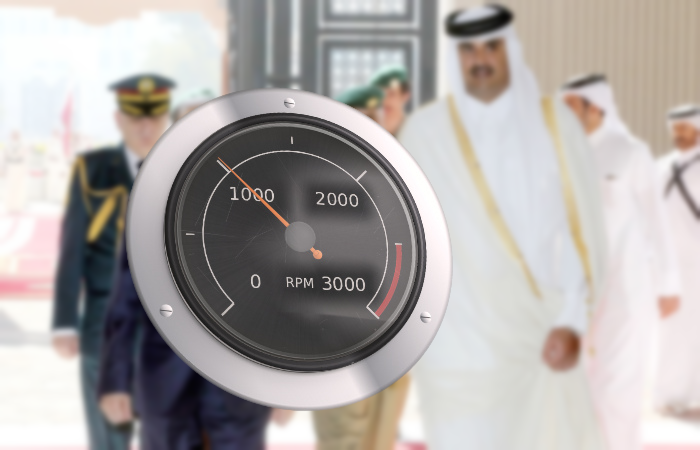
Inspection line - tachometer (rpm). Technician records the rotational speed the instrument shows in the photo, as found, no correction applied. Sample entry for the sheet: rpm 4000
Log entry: rpm 1000
